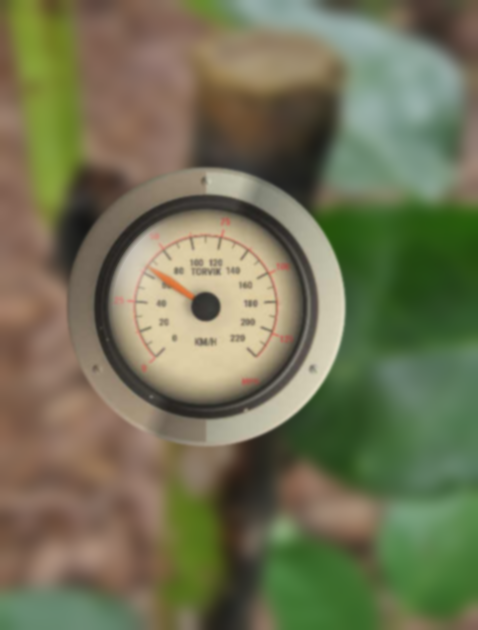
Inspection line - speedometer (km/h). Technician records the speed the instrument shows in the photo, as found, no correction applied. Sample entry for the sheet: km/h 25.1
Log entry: km/h 65
